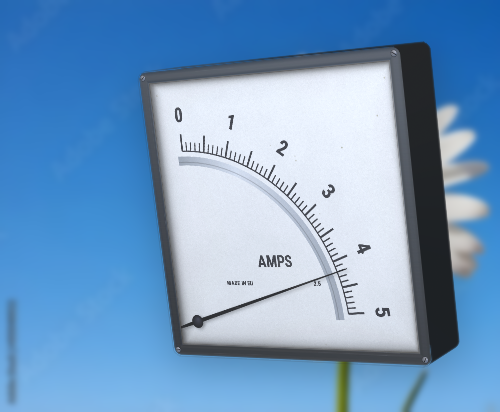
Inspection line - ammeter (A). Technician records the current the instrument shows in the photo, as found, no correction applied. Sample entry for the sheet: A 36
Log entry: A 4.2
